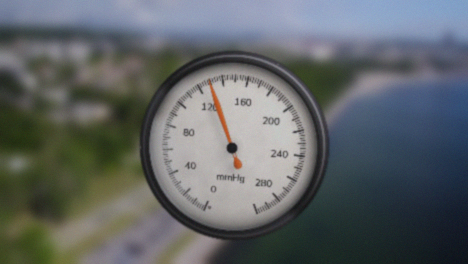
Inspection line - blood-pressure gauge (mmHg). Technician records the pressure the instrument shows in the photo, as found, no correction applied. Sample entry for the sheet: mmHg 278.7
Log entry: mmHg 130
